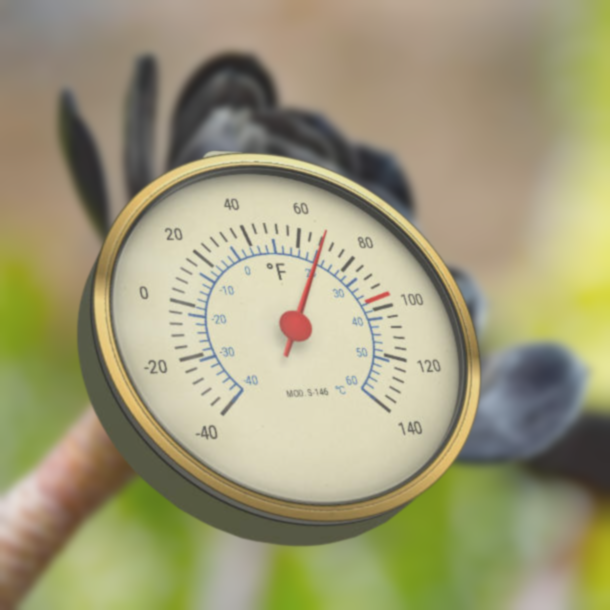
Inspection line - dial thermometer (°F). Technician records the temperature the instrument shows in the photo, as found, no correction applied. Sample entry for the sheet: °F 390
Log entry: °F 68
